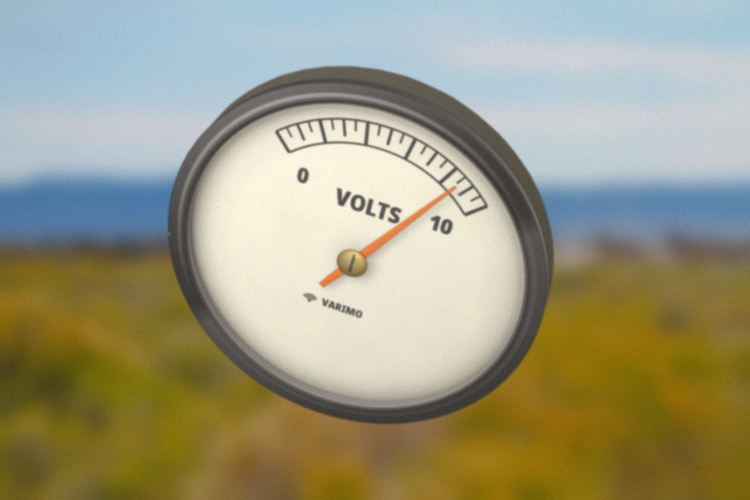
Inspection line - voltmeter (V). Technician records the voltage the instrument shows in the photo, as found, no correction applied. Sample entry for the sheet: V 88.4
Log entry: V 8.5
